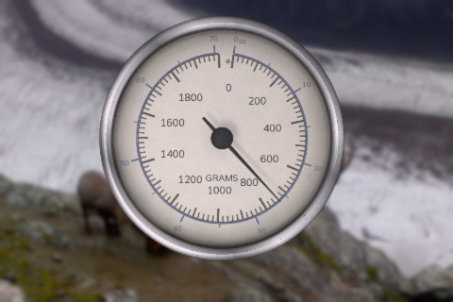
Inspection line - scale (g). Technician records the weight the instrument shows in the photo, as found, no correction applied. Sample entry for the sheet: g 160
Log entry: g 740
